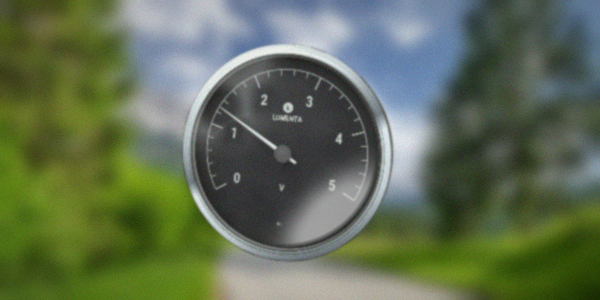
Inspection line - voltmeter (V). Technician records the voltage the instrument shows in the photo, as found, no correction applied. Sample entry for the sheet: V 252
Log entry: V 1.3
